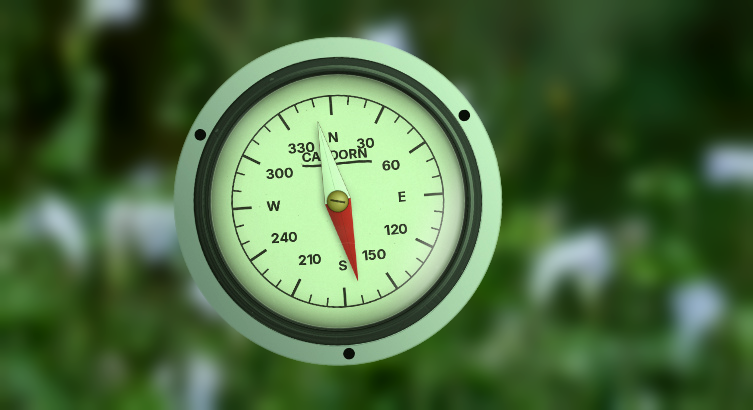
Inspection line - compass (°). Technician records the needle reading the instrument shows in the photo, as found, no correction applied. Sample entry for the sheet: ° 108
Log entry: ° 170
